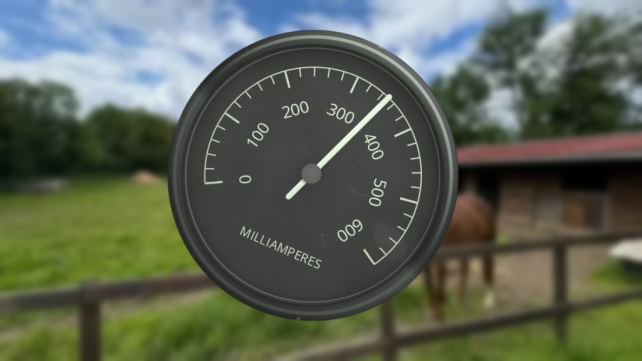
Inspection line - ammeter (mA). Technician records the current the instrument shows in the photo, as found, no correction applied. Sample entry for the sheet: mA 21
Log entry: mA 350
